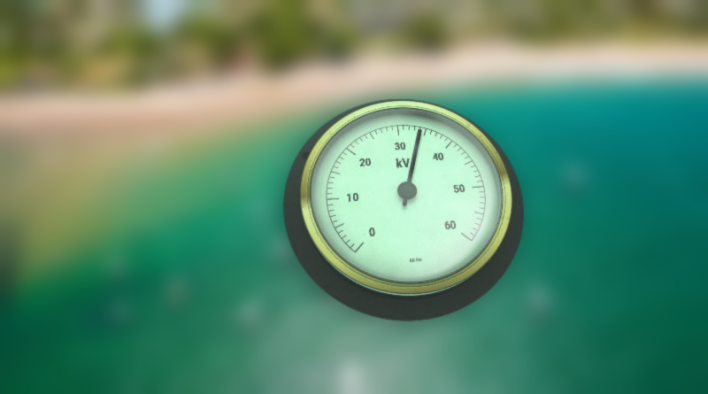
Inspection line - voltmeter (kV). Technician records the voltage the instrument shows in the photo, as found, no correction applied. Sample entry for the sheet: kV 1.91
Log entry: kV 34
